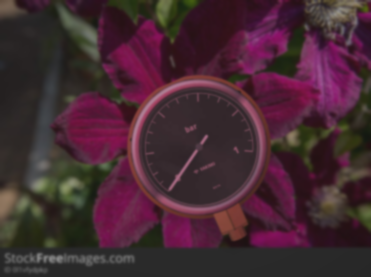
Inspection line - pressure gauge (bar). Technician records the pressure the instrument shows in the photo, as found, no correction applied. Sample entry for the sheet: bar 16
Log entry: bar 0
